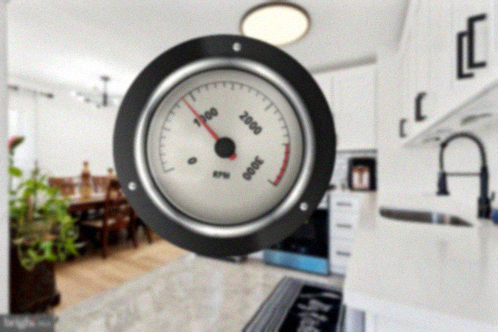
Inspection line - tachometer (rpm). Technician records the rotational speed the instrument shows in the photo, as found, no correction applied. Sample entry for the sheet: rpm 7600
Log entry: rpm 900
